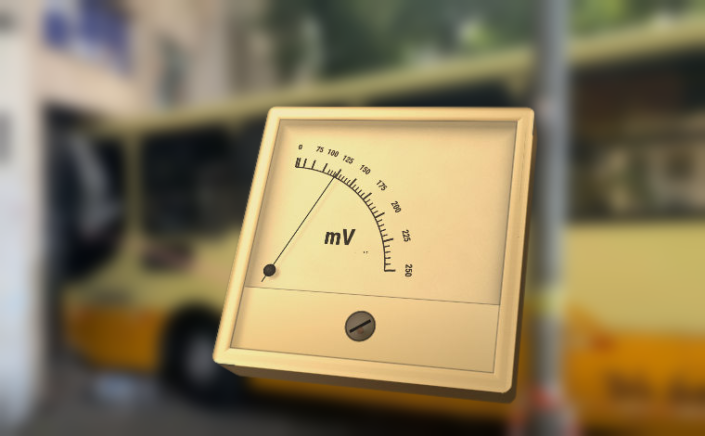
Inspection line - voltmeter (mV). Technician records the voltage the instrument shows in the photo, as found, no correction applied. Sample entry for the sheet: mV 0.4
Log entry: mV 125
